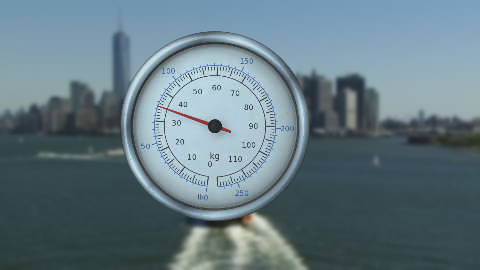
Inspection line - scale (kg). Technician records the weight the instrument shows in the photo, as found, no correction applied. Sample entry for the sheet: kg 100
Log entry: kg 35
